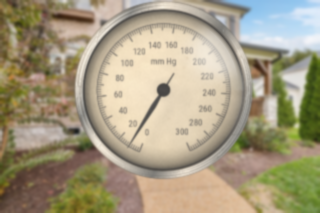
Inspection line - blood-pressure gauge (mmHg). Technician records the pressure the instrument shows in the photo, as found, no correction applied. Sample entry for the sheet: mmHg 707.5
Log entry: mmHg 10
